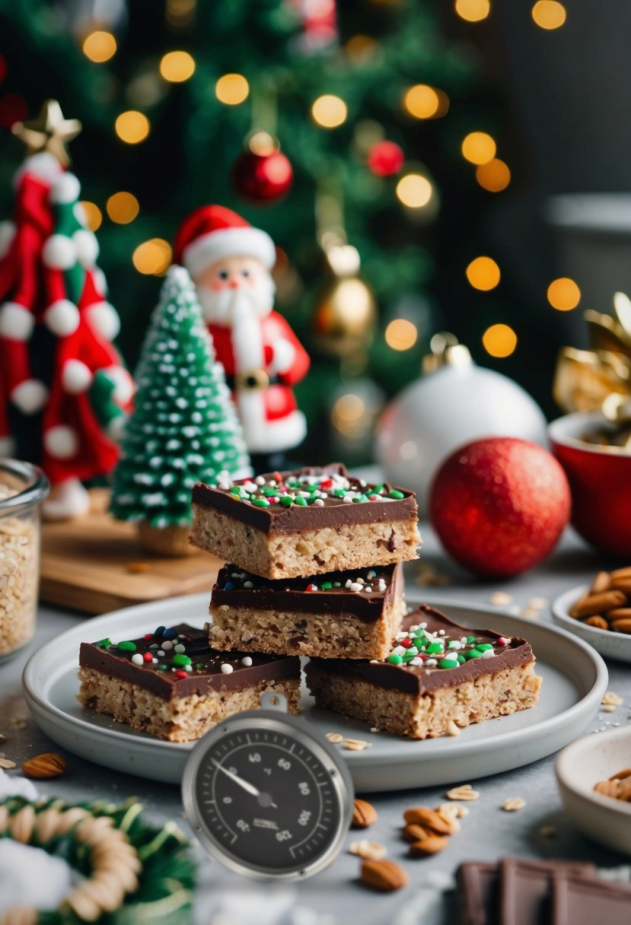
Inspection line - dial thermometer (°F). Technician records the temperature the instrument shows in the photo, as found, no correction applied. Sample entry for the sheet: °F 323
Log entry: °F 20
